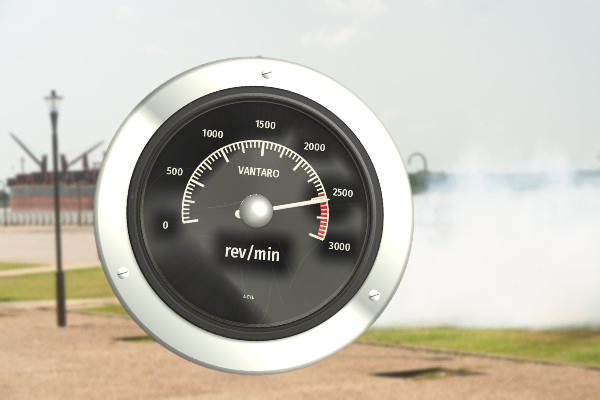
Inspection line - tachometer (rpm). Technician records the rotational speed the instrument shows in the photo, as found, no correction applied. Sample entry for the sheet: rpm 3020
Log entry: rpm 2550
